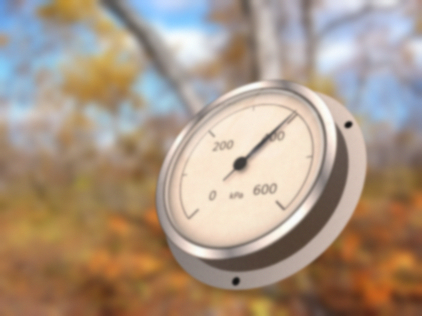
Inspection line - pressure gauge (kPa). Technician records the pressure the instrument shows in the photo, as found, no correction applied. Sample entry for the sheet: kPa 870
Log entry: kPa 400
